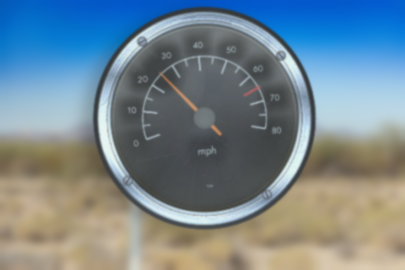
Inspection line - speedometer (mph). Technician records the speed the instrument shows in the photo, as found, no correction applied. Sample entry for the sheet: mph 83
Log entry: mph 25
